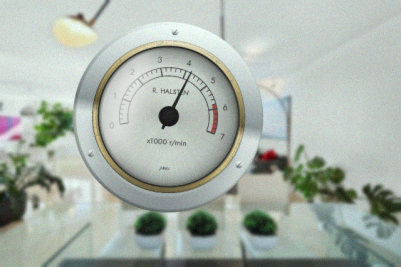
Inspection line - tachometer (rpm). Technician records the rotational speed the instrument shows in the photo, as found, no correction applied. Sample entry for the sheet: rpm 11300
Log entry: rpm 4200
